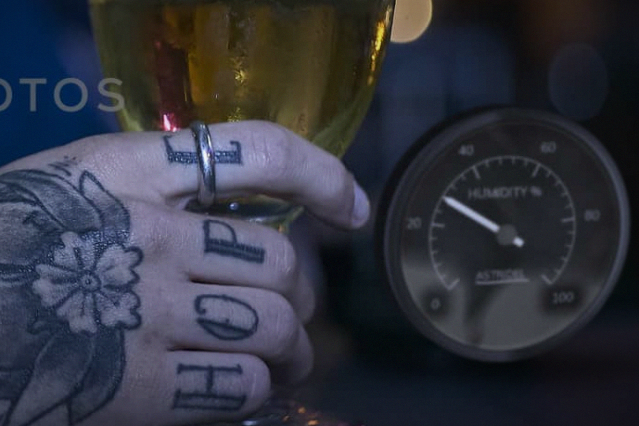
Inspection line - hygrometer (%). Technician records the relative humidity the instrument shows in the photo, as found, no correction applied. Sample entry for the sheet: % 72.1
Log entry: % 28
